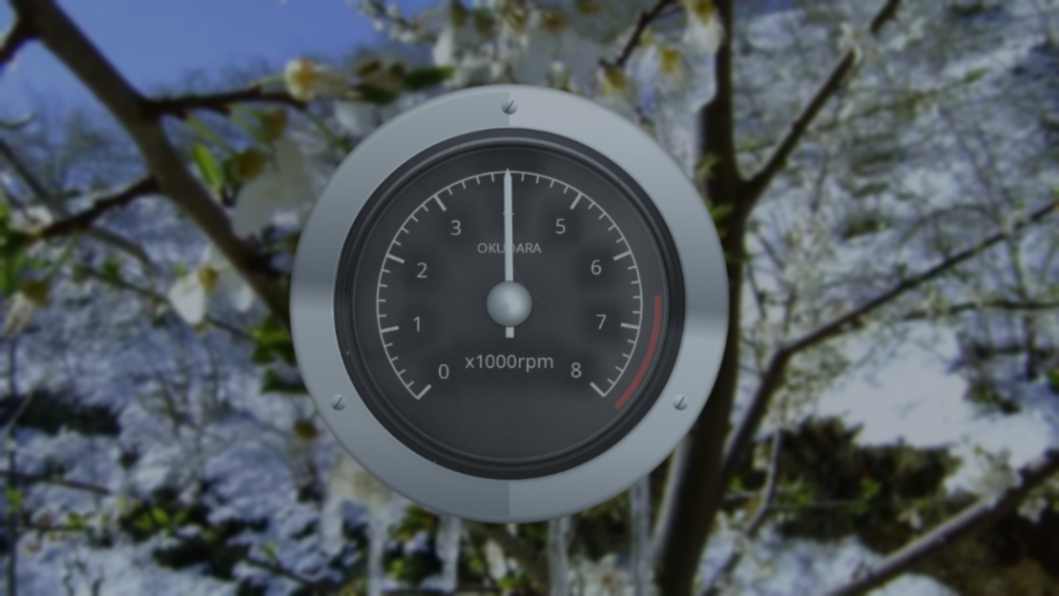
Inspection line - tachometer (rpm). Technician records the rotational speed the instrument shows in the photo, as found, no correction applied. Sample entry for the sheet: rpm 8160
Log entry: rpm 4000
